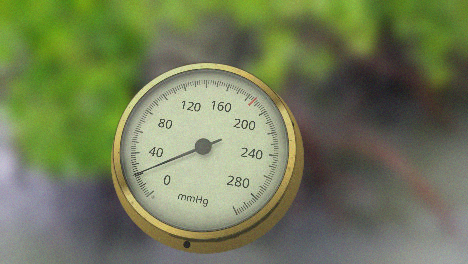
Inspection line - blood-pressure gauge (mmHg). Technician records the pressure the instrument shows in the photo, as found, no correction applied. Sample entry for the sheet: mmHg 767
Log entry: mmHg 20
